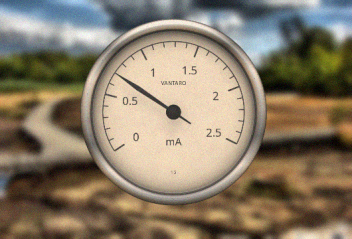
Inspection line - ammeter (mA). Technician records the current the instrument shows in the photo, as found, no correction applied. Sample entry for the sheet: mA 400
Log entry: mA 0.7
